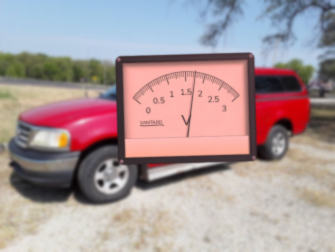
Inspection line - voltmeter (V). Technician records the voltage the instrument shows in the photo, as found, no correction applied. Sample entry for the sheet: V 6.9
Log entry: V 1.75
